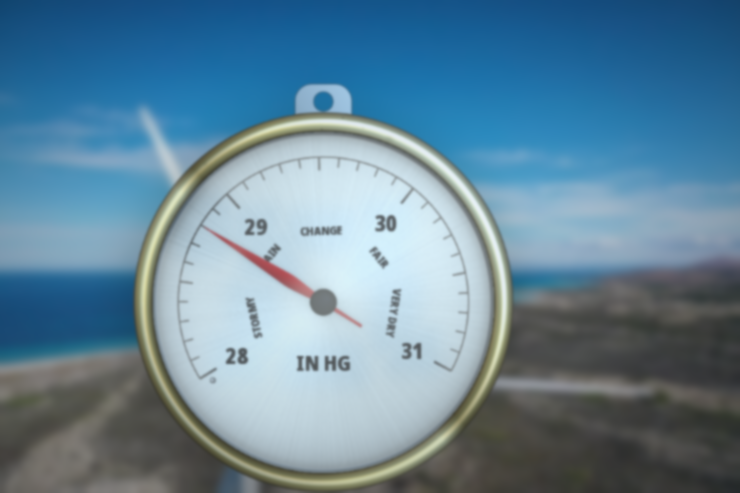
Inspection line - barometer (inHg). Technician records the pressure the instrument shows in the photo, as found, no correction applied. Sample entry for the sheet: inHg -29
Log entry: inHg 28.8
